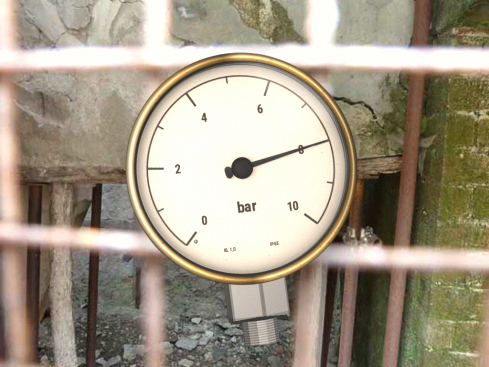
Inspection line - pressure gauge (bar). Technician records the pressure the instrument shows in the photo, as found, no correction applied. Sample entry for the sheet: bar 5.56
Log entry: bar 8
